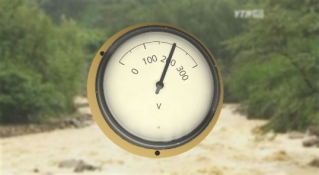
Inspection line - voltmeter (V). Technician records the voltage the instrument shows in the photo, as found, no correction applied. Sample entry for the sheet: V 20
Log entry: V 200
